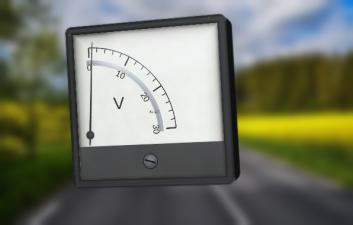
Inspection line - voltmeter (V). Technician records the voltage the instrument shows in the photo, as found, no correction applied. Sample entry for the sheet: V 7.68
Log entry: V 1
